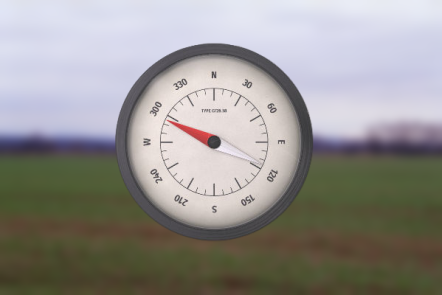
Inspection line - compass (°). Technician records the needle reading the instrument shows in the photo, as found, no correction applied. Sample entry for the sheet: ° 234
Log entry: ° 295
